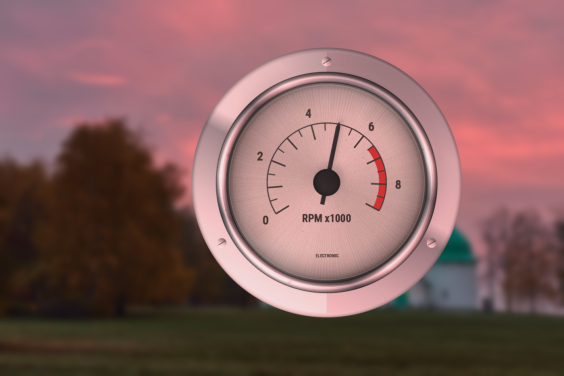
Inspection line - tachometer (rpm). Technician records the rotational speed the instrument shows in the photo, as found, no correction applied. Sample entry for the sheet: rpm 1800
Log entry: rpm 5000
